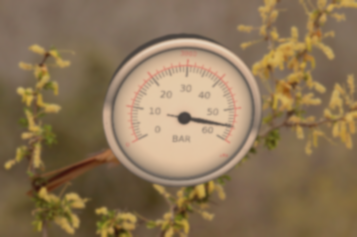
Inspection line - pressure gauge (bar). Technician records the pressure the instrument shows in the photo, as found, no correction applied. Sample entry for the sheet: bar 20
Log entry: bar 55
